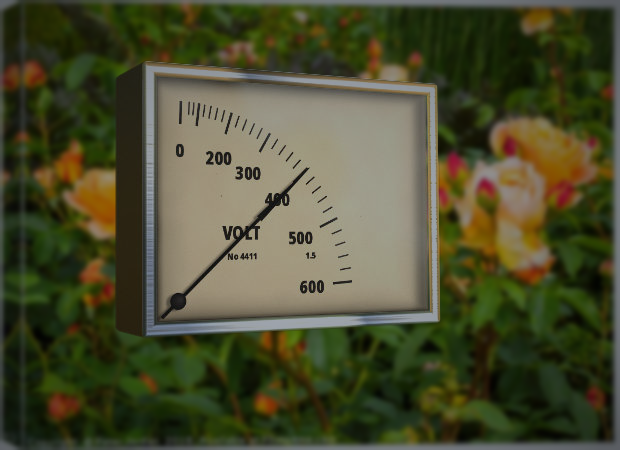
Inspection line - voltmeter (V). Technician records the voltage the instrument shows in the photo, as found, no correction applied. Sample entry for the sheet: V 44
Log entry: V 400
